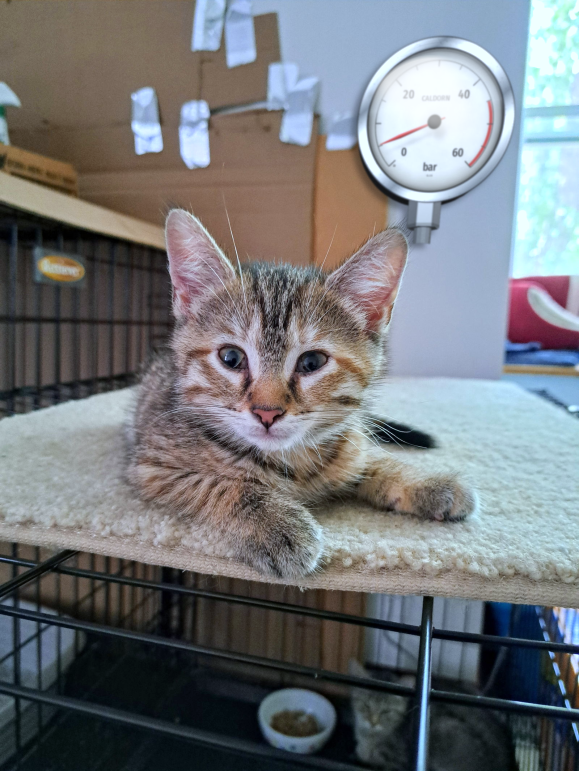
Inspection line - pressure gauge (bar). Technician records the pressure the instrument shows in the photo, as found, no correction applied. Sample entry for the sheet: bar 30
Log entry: bar 5
